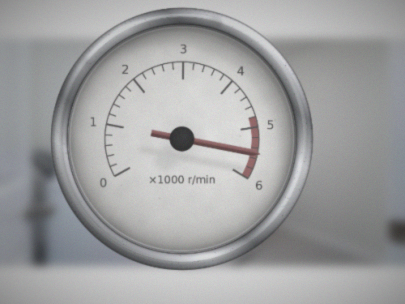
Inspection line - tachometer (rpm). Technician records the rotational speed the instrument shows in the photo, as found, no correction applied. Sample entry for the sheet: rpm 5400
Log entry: rpm 5500
